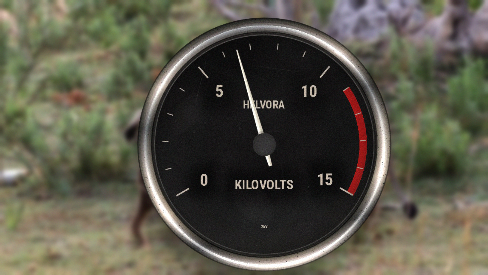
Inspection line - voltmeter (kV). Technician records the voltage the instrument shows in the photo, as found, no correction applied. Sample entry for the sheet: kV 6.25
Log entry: kV 6.5
